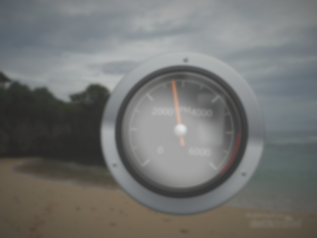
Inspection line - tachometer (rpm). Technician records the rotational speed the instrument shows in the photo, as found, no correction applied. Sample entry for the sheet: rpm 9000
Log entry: rpm 2750
